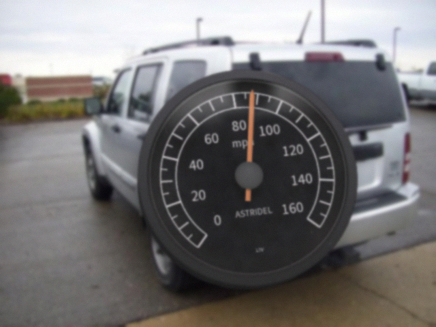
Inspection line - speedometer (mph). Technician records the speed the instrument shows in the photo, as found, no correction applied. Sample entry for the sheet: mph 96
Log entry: mph 87.5
